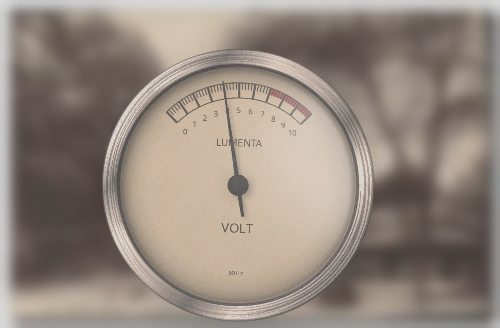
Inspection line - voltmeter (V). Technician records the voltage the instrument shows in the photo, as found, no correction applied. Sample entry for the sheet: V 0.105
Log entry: V 4
